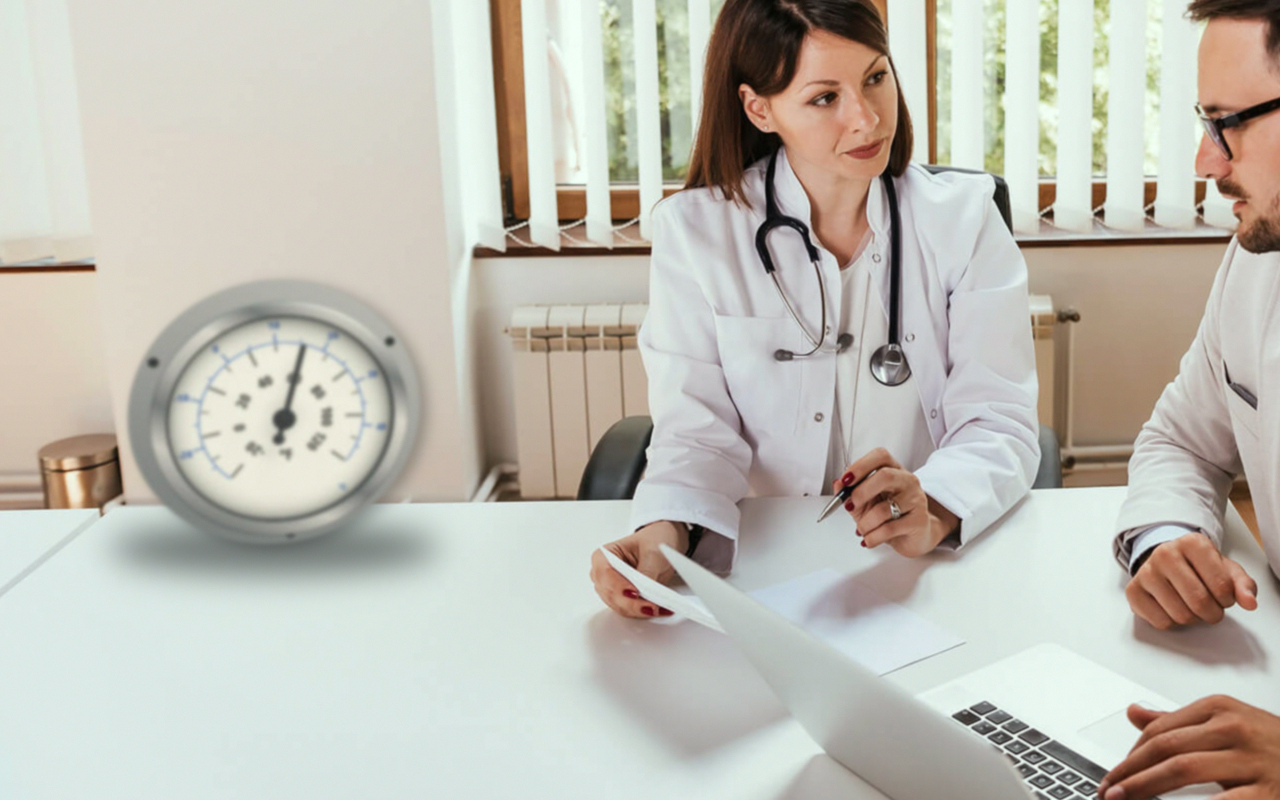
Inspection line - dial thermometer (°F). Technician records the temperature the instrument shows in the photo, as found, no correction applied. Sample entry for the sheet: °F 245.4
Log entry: °F 60
